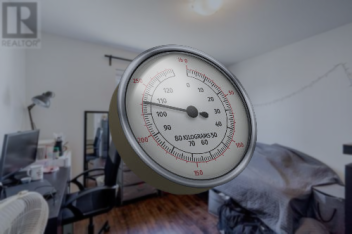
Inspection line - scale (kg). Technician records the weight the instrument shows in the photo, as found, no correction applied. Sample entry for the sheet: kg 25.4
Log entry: kg 105
